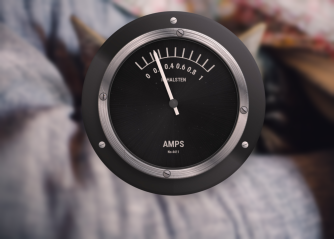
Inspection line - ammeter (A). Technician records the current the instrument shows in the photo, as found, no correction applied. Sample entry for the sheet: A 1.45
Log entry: A 0.25
